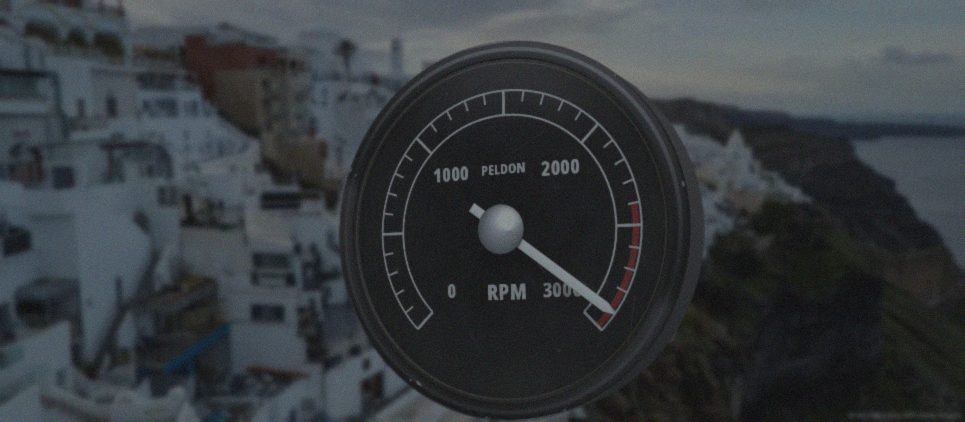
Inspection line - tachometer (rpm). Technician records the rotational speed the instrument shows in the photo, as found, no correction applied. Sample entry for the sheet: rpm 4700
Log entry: rpm 2900
